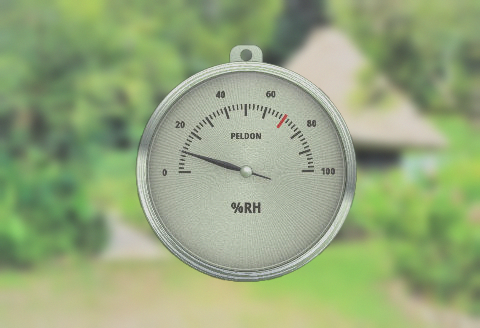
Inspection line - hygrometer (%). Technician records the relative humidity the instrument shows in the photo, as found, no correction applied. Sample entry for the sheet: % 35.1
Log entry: % 10
